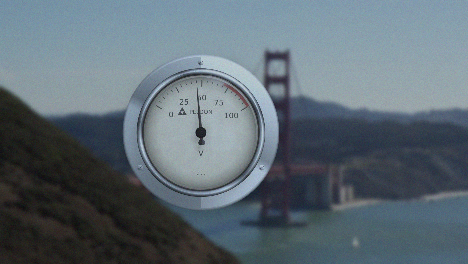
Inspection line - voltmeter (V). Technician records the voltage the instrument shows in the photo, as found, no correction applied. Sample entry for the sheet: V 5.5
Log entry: V 45
